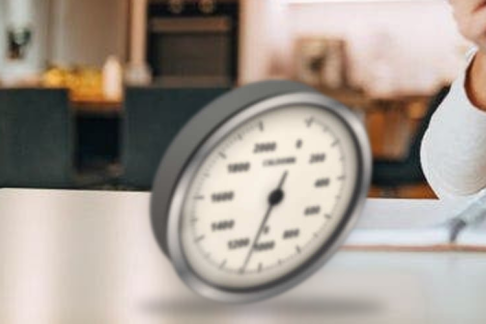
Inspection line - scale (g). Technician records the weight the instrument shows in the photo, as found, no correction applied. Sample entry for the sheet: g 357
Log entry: g 1100
